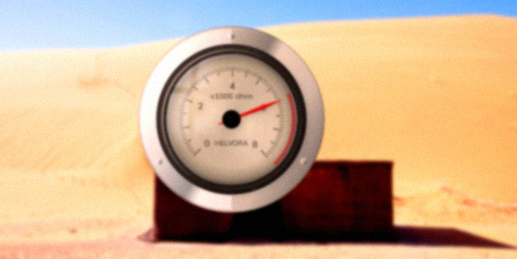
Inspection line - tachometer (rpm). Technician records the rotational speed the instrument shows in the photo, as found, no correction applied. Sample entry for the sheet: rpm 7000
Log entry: rpm 6000
